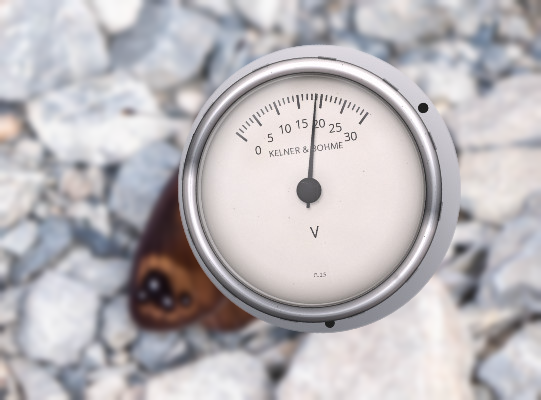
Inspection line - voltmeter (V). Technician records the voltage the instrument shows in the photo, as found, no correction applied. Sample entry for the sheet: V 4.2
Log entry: V 19
